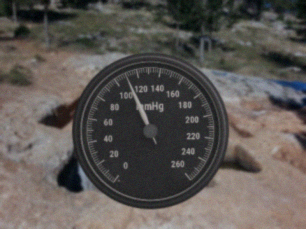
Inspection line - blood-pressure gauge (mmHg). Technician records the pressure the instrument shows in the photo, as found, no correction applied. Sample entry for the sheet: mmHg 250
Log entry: mmHg 110
